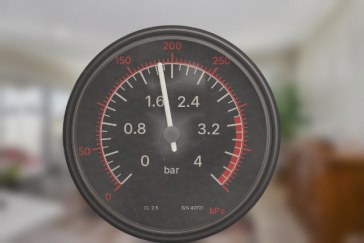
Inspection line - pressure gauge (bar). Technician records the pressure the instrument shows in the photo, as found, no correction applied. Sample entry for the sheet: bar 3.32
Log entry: bar 1.85
